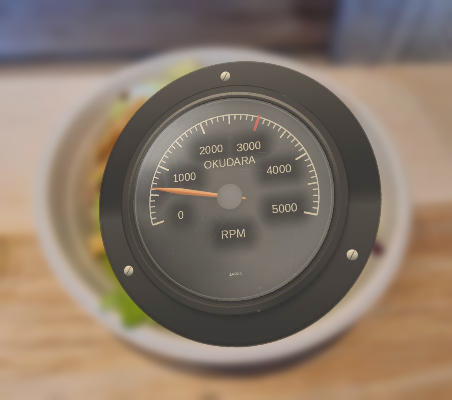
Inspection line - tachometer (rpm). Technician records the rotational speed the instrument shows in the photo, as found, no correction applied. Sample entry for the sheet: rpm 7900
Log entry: rpm 600
